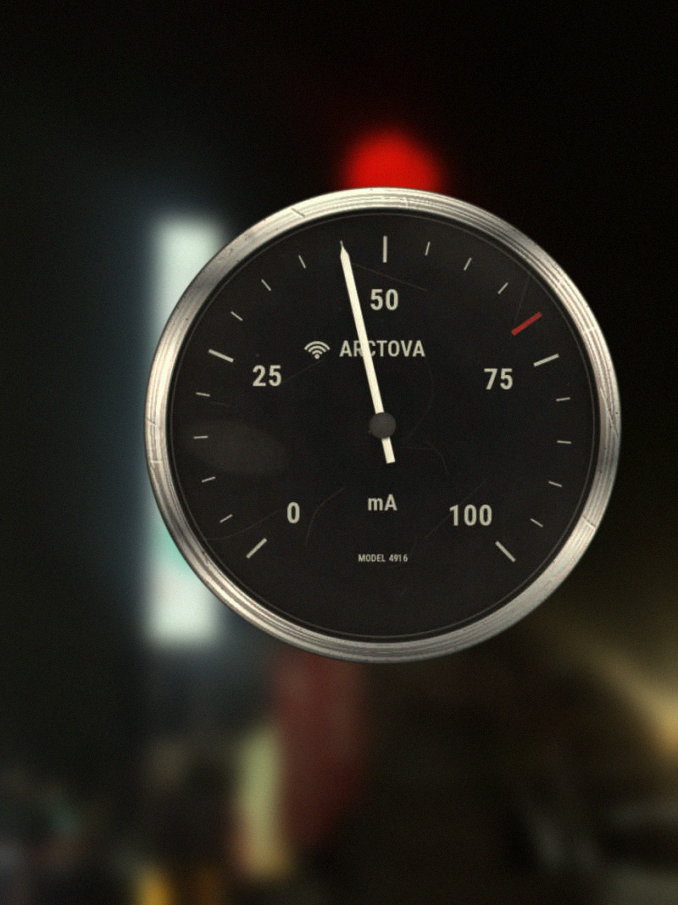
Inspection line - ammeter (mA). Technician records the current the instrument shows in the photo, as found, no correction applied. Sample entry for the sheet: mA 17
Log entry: mA 45
